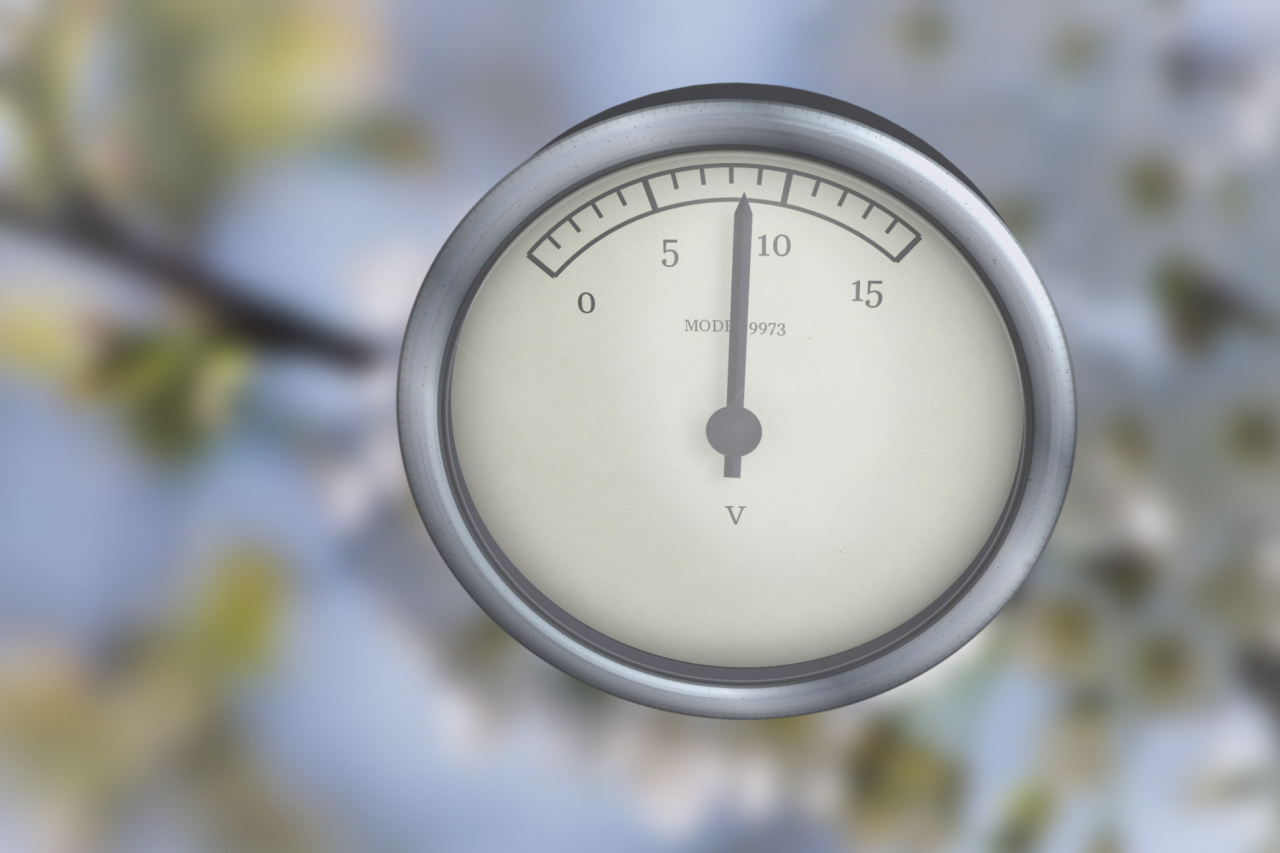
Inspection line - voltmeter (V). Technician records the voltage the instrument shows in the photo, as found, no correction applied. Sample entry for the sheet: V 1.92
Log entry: V 8.5
